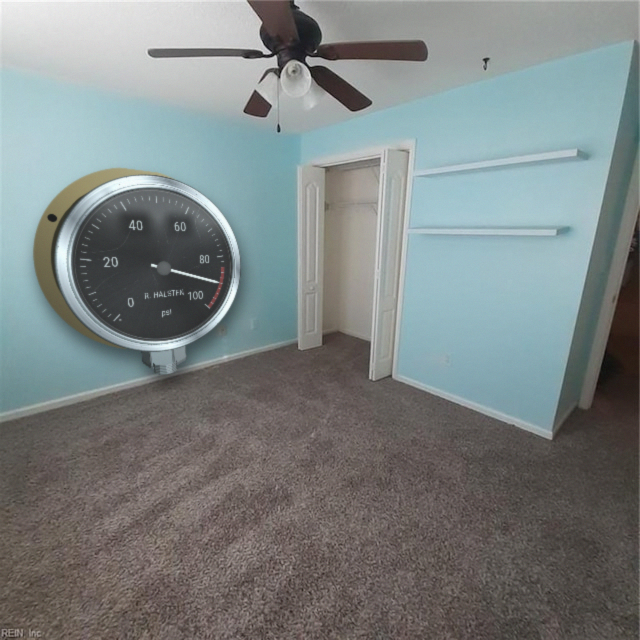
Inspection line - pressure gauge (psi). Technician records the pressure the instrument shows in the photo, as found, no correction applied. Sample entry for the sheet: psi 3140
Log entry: psi 90
